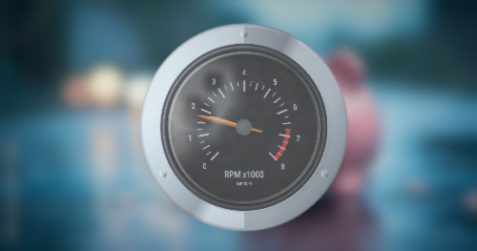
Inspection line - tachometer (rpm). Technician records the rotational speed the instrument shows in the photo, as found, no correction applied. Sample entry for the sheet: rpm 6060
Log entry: rpm 1750
